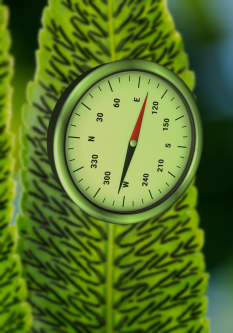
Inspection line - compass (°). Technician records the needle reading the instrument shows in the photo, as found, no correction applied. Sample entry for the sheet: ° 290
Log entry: ° 100
